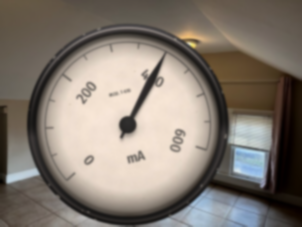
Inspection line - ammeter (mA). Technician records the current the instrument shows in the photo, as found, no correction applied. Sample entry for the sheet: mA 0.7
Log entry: mA 400
